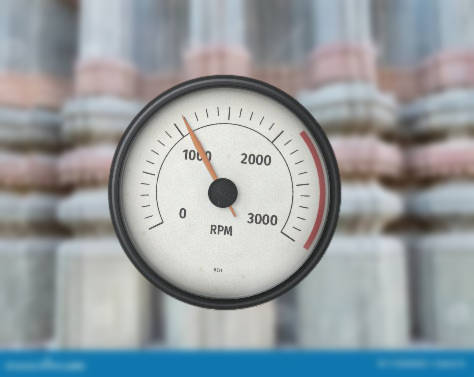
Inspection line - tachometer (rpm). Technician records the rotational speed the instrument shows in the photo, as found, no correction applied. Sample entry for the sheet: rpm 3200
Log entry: rpm 1100
